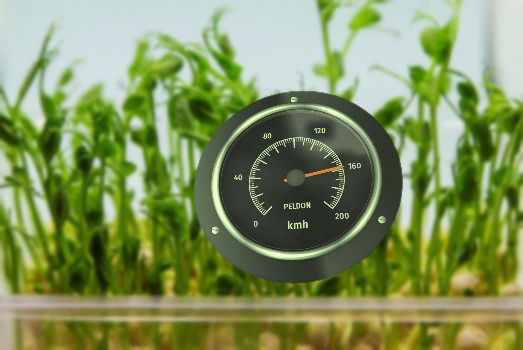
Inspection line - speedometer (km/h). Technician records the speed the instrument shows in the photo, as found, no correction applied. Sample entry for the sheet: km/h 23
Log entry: km/h 160
